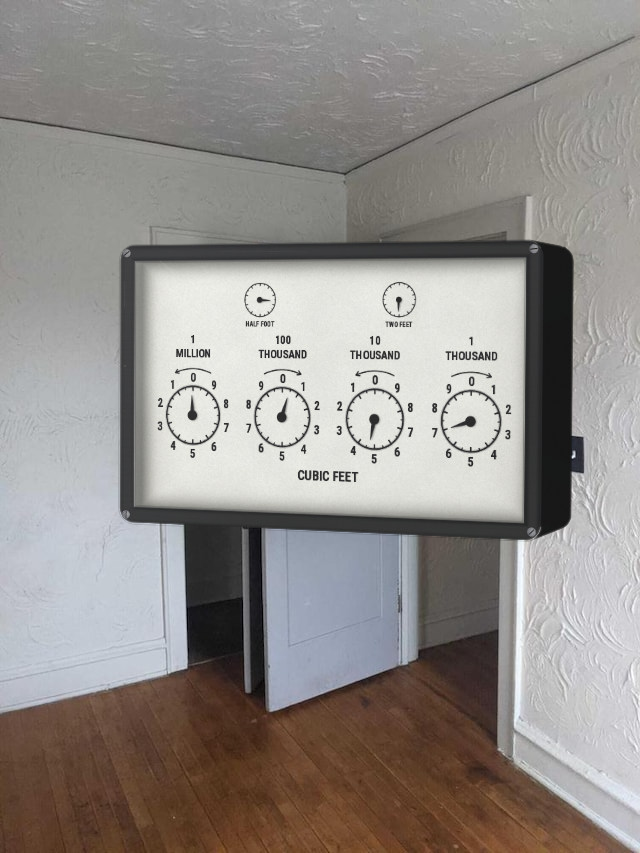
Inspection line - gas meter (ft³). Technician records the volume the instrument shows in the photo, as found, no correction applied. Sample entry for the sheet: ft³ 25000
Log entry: ft³ 4700
